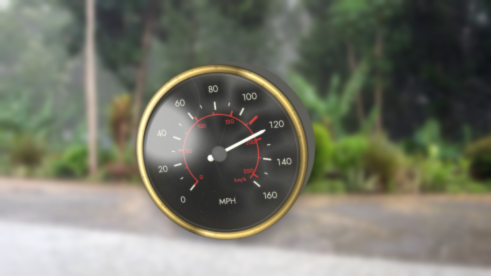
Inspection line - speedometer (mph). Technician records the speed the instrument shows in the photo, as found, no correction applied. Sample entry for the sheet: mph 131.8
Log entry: mph 120
